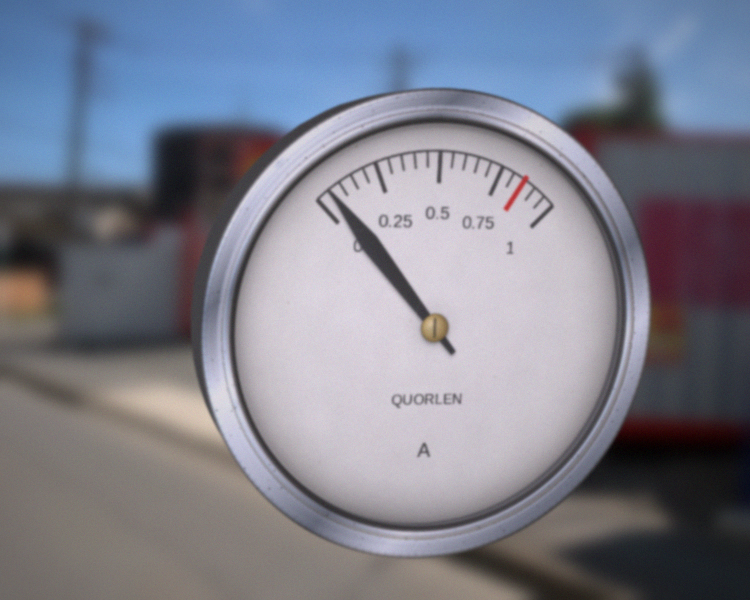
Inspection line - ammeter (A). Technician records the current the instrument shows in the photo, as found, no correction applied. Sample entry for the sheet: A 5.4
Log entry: A 0.05
